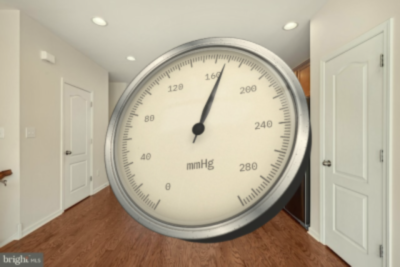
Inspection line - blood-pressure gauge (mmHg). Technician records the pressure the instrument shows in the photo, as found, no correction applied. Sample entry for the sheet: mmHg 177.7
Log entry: mmHg 170
